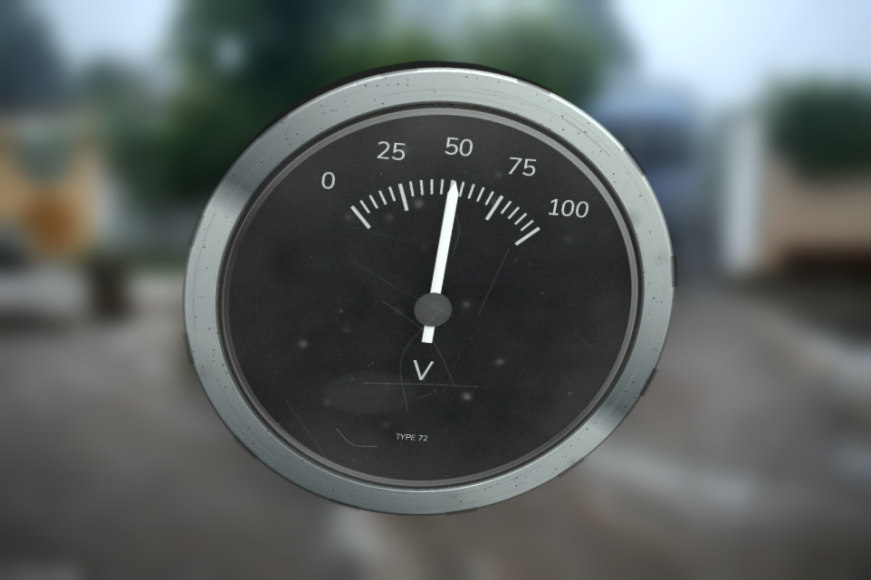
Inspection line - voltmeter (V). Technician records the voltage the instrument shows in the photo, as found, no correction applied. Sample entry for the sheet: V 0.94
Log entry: V 50
